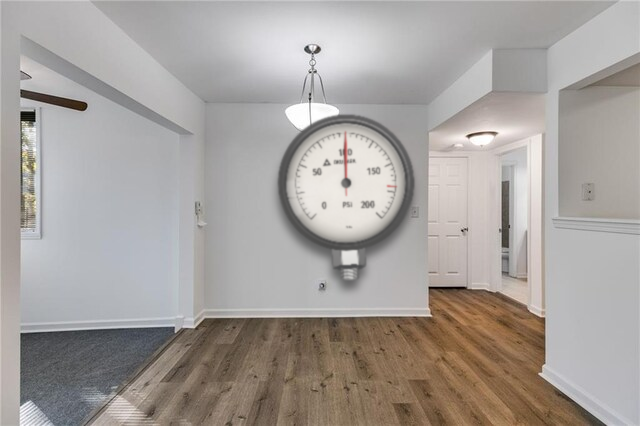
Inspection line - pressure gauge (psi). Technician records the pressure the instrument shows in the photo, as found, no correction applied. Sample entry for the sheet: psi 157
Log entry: psi 100
